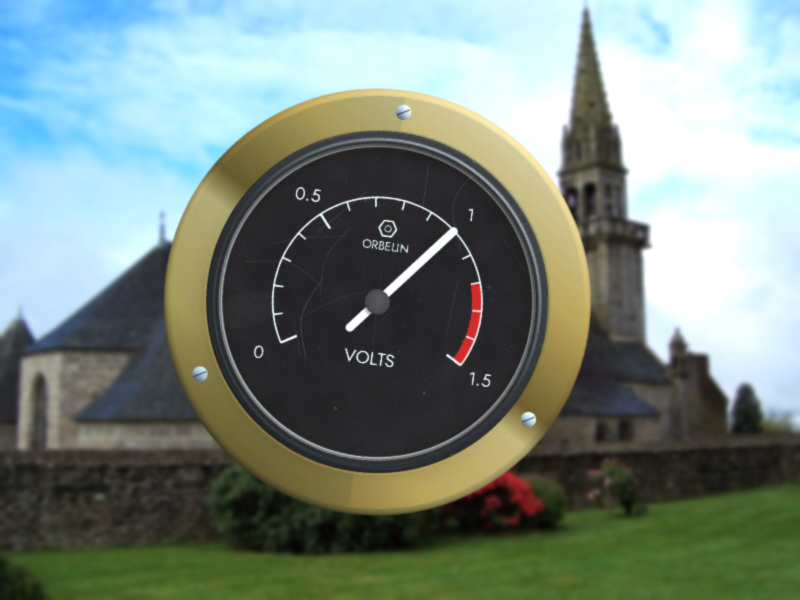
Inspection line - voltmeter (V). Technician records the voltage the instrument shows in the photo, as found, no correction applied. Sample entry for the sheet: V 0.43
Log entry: V 1
